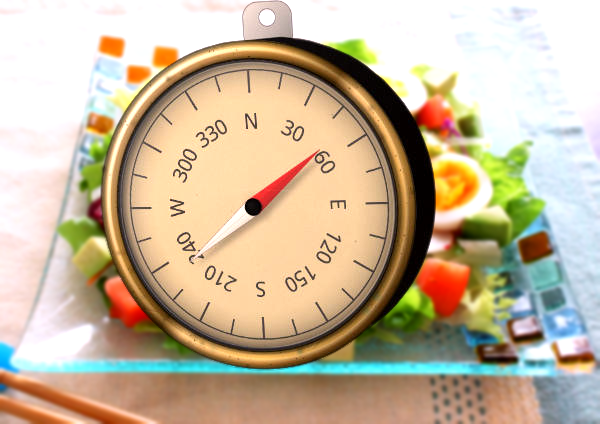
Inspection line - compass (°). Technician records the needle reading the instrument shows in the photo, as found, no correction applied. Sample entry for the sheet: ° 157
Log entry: ° 52.5
